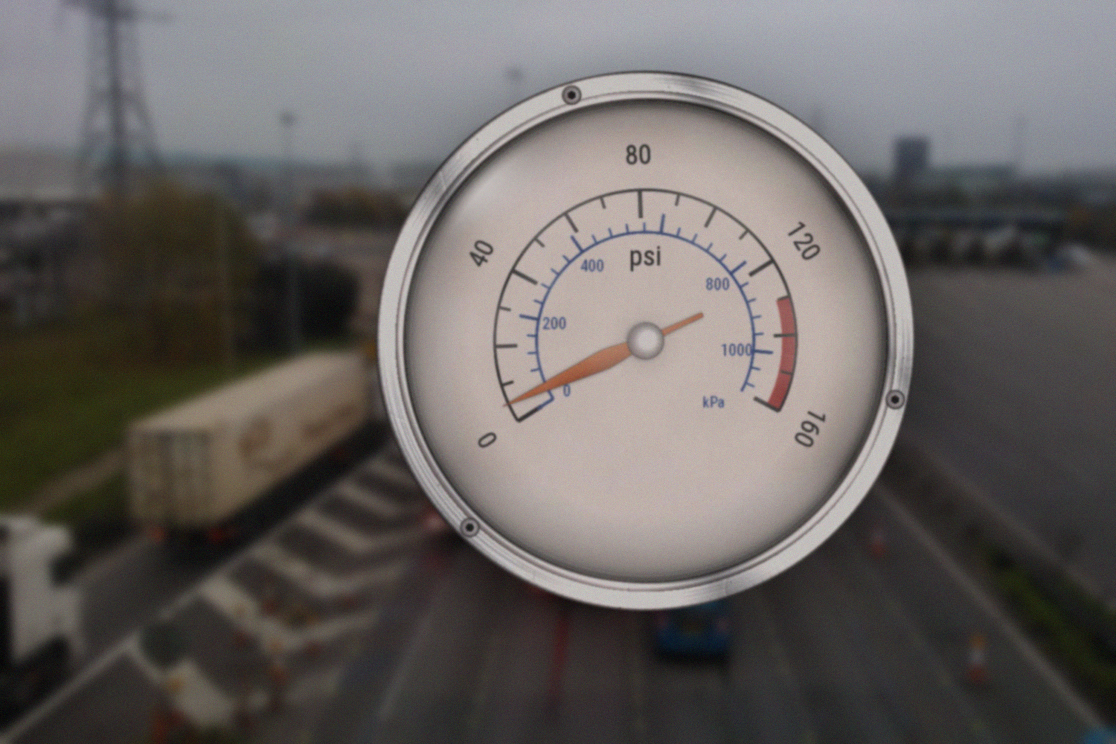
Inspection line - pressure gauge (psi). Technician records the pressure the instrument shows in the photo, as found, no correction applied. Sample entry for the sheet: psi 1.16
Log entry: psi 5
